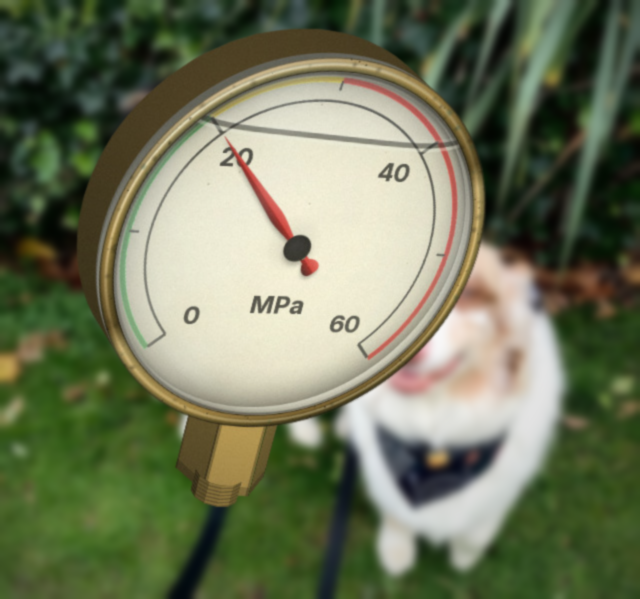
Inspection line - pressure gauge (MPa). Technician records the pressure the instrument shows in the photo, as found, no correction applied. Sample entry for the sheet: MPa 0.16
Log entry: MPa 20
